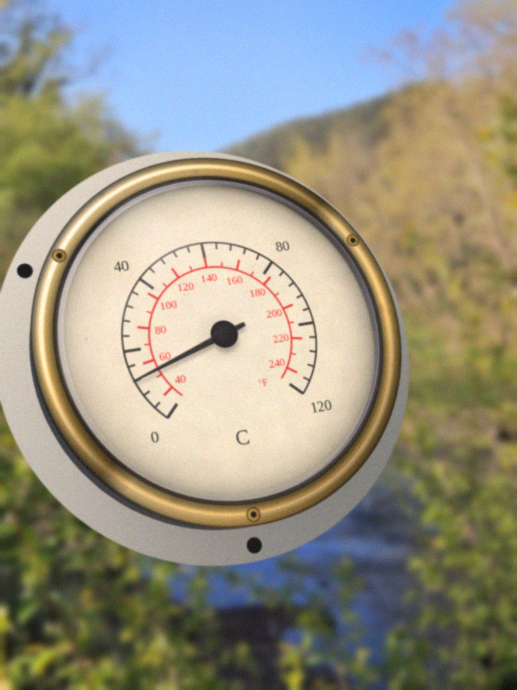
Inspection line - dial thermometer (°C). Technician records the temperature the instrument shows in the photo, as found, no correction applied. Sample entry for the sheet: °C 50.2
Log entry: °C 12
